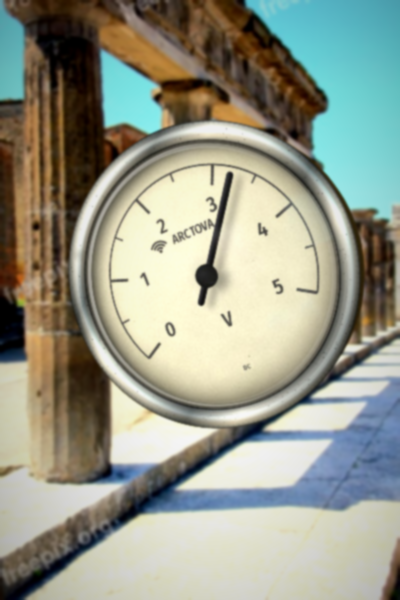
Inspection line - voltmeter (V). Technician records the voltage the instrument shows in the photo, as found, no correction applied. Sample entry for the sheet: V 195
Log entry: V 3.25
